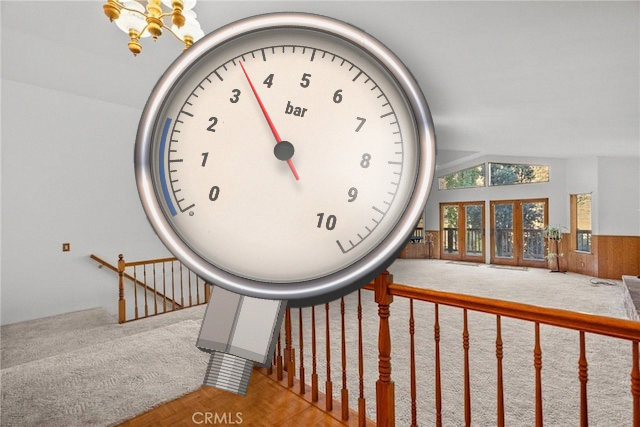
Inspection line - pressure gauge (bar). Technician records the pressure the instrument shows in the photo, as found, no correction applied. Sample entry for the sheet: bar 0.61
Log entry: bar 3.5
